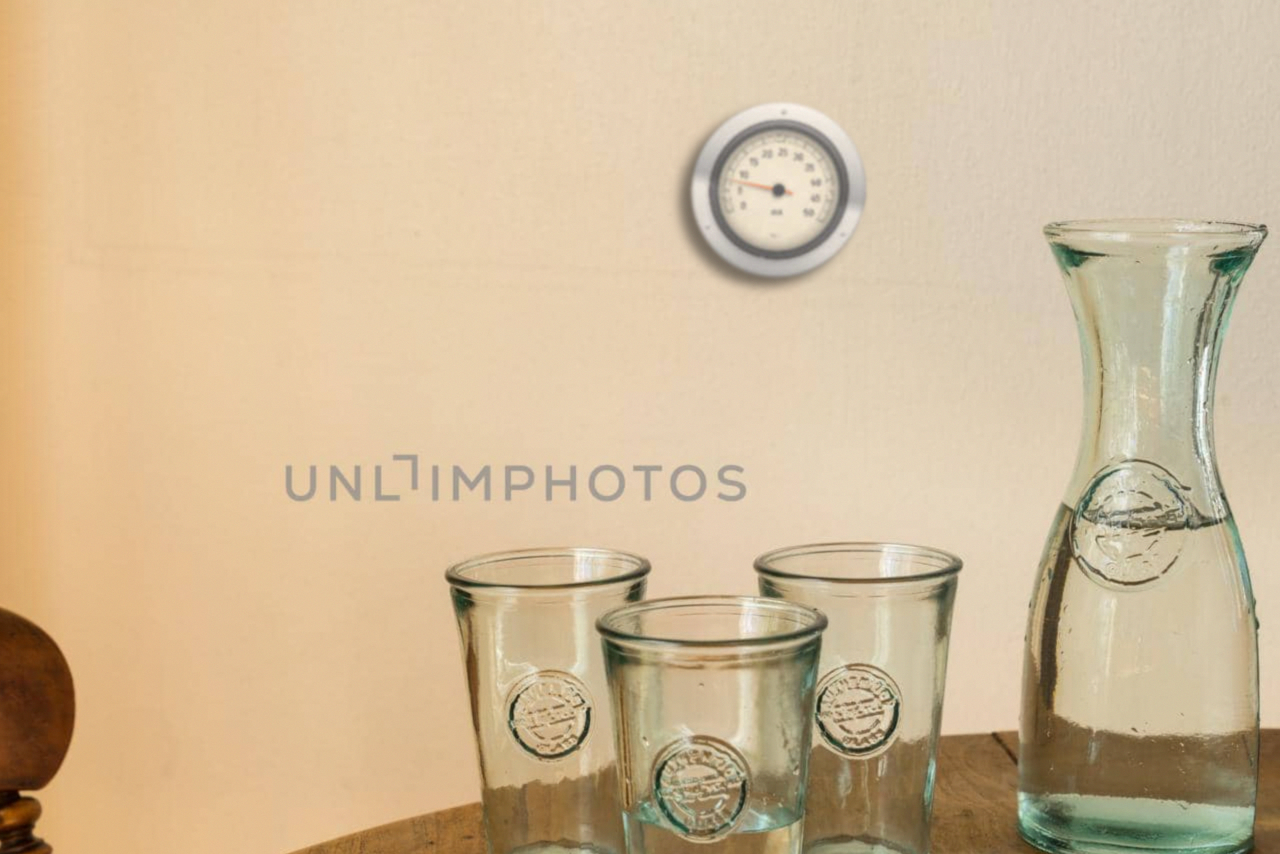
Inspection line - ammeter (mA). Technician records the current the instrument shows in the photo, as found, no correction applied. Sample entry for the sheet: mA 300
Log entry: mA 7.5
